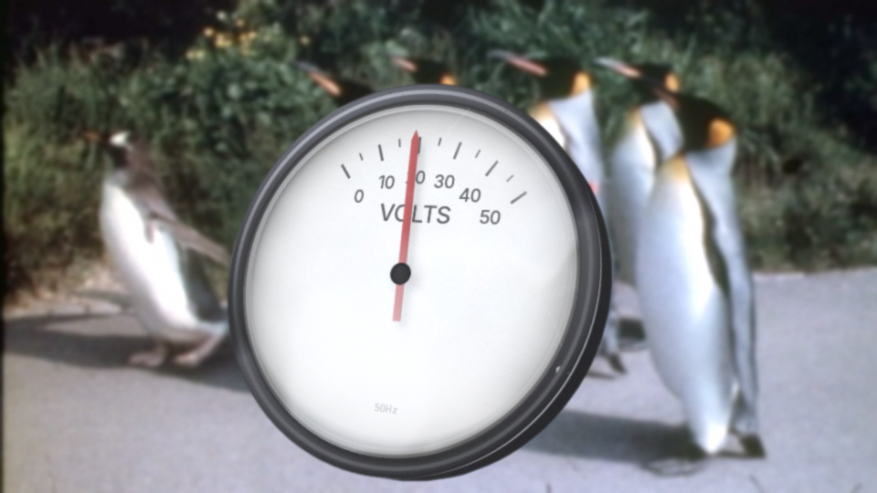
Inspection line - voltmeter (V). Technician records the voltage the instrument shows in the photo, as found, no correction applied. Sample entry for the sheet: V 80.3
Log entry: V 20
